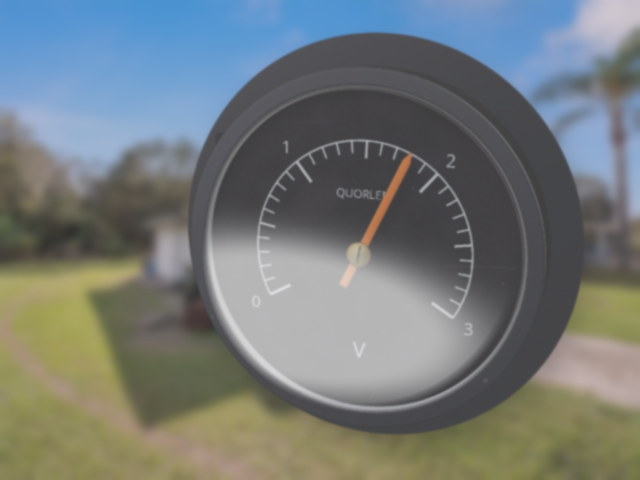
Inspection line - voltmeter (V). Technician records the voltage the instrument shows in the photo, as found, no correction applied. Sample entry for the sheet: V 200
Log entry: V 1.8
